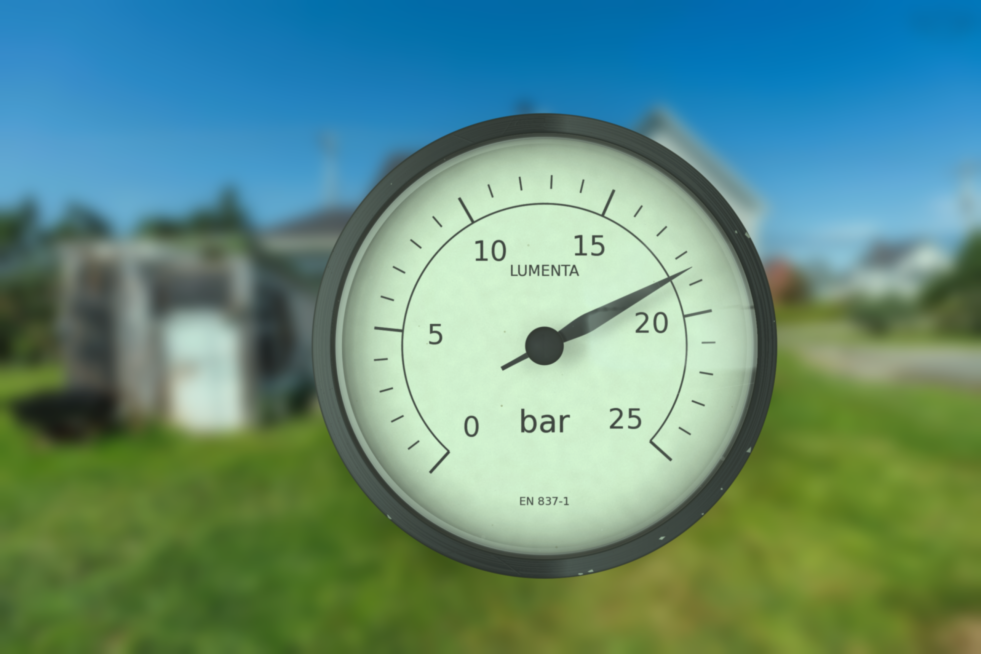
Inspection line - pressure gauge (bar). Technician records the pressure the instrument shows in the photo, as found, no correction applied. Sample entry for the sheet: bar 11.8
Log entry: bar 18.5
